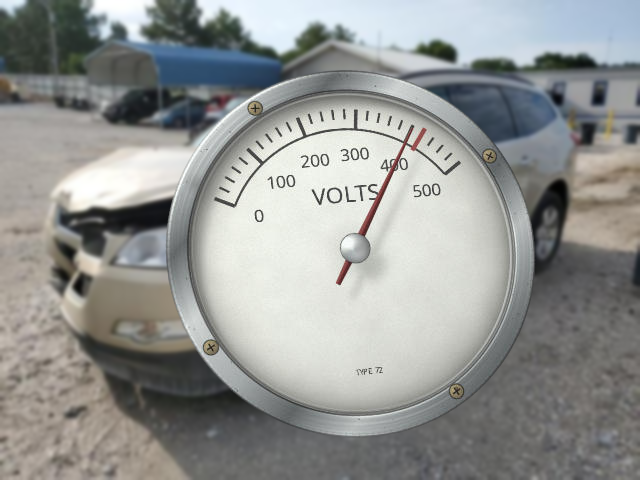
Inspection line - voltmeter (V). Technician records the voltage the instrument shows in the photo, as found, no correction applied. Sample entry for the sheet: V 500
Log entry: V 400
